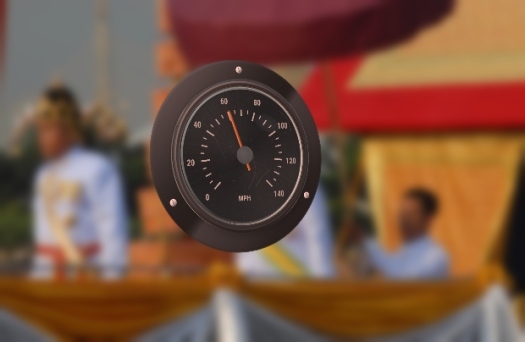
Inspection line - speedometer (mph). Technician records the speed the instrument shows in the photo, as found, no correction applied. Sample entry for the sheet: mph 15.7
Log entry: mph 60
